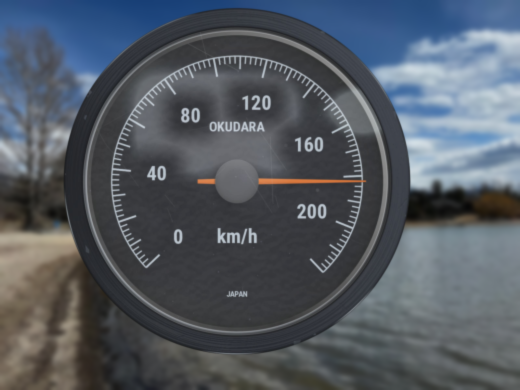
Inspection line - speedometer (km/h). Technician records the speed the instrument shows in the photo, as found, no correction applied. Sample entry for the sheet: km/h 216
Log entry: km/h 182
